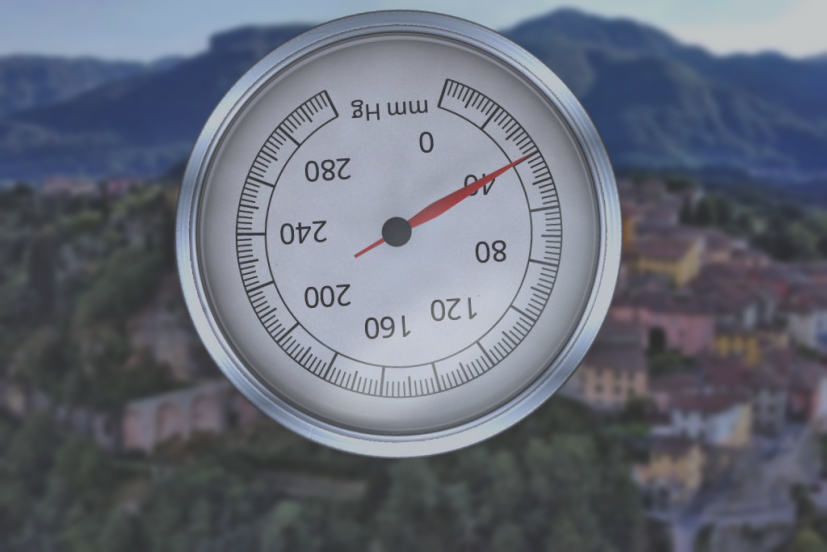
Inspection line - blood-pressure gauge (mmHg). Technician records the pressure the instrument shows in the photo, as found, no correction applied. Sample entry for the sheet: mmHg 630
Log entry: mmHg 40
